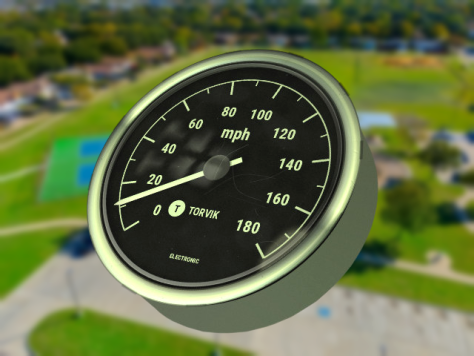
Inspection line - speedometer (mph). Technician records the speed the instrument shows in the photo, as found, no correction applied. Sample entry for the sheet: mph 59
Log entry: mph 10
